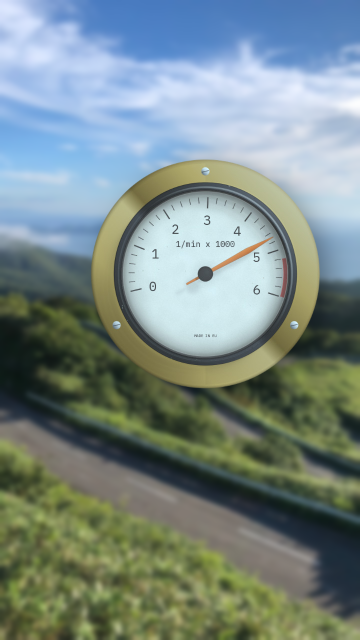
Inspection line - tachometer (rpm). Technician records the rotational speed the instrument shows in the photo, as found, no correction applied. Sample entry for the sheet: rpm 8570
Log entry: rpm 4700
